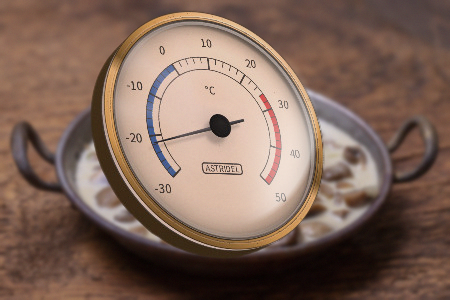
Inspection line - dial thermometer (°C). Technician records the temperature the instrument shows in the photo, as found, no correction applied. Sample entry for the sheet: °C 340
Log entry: °C -22
